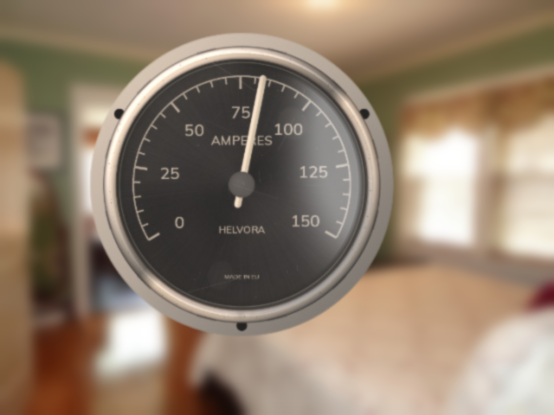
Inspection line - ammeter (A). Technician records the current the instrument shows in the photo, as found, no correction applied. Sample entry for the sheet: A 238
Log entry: A 82.5
